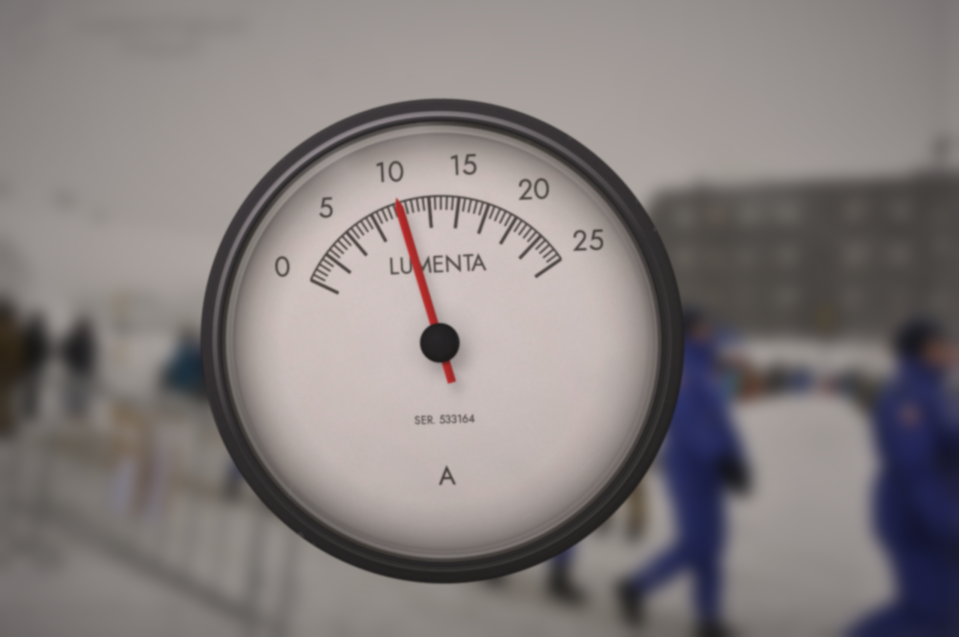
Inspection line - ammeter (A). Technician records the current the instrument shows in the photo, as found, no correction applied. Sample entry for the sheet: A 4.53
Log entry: A 10
